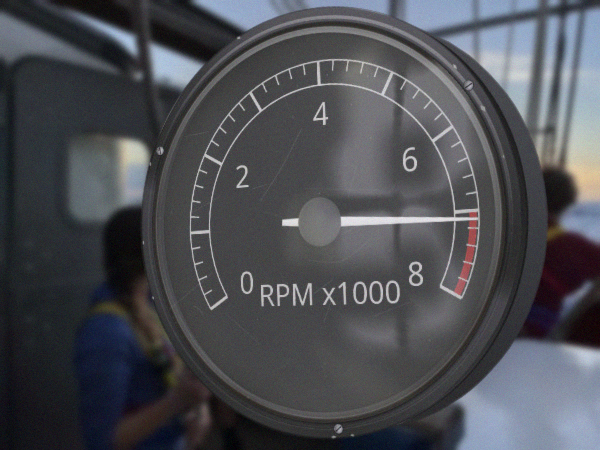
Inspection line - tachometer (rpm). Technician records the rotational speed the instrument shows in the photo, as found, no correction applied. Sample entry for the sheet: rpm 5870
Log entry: rpm 7100
